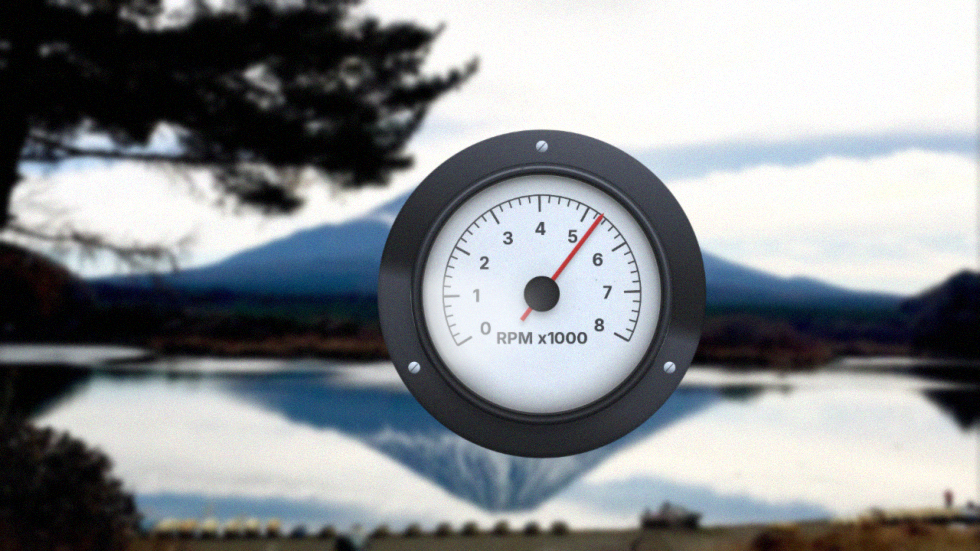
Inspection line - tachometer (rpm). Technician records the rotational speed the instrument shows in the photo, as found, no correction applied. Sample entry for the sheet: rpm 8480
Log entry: rpm 5300
